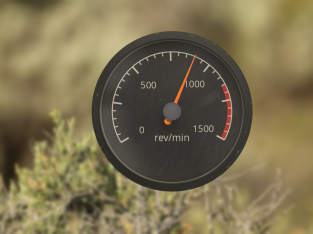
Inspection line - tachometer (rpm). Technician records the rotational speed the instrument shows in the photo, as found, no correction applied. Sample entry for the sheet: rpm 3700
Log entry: rpm 900
